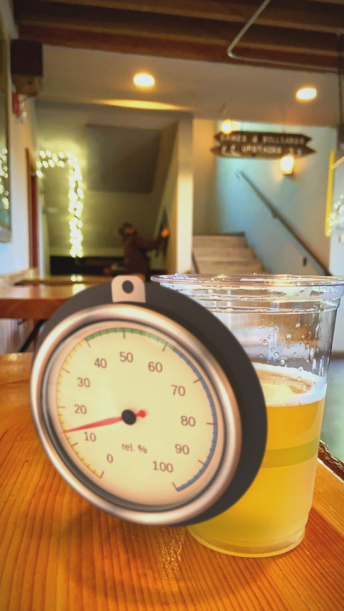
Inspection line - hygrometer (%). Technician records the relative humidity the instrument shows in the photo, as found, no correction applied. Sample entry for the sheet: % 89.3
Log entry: % 14
